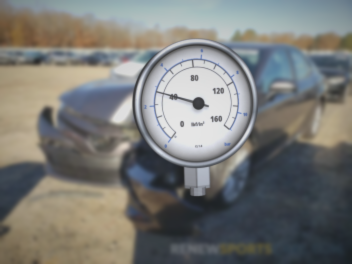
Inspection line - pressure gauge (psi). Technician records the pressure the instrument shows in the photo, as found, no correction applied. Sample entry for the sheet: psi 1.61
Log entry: psi 40
